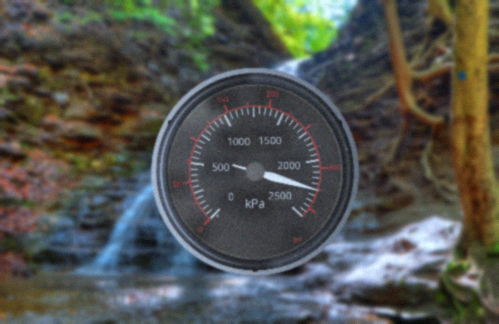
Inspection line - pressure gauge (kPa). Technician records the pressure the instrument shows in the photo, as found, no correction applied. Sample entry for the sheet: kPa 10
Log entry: kPa 2250
